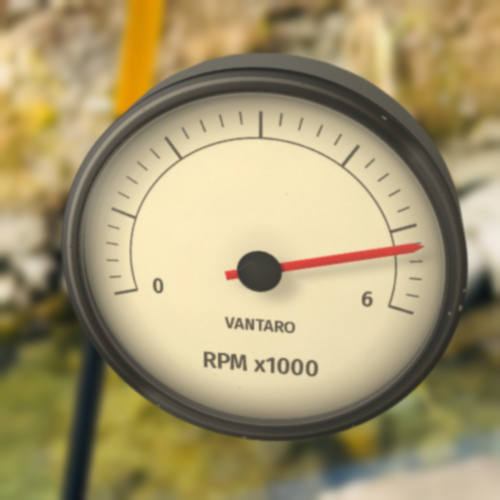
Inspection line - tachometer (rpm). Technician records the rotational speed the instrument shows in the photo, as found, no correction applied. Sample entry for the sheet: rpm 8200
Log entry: rpm 5200
